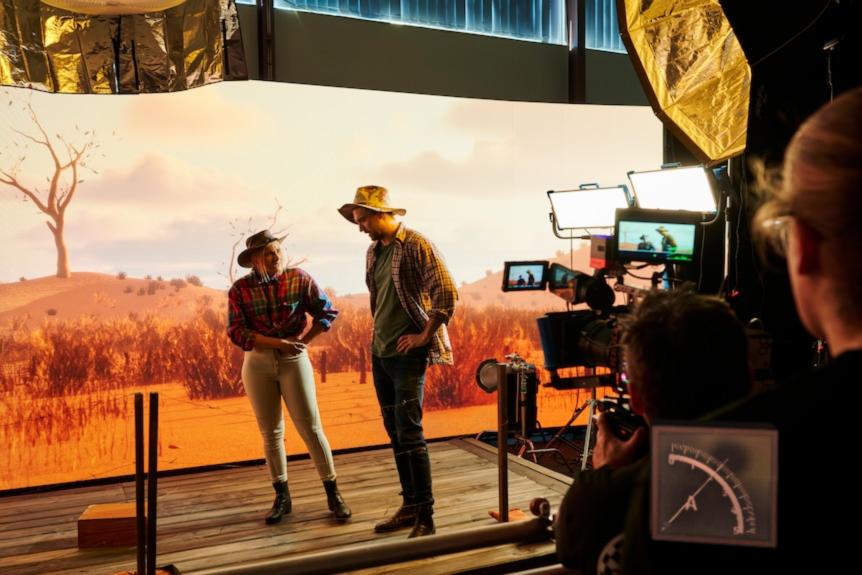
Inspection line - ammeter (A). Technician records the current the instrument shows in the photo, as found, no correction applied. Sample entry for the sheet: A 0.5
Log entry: A 2
